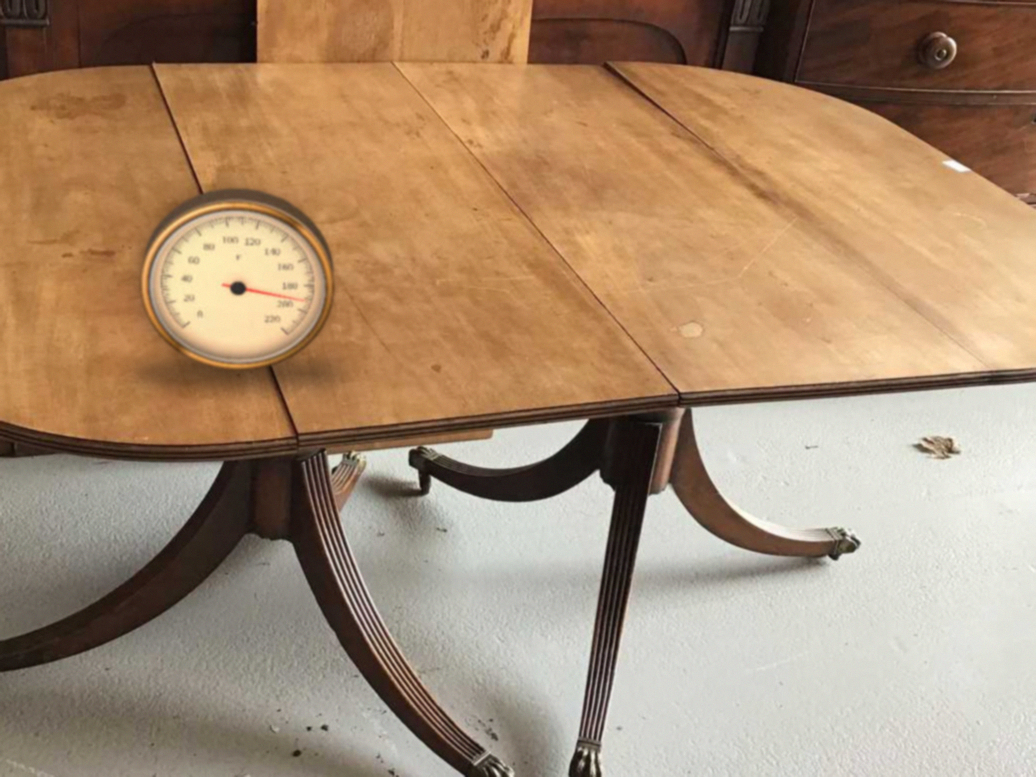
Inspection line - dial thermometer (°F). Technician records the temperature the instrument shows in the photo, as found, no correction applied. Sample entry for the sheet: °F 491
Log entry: °F 190
